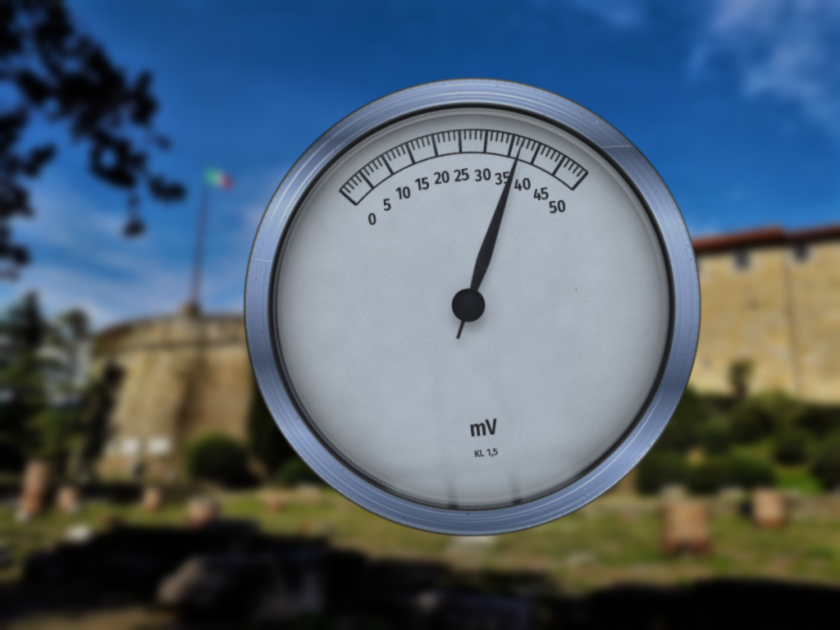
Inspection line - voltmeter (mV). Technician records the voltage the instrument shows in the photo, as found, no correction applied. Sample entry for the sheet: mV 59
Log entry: mV 37
